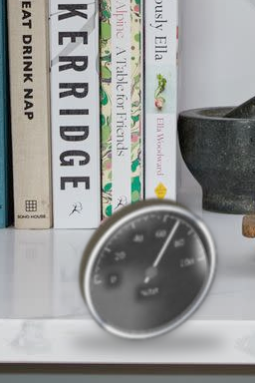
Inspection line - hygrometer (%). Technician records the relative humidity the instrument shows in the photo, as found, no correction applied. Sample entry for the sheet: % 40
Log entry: % 68
